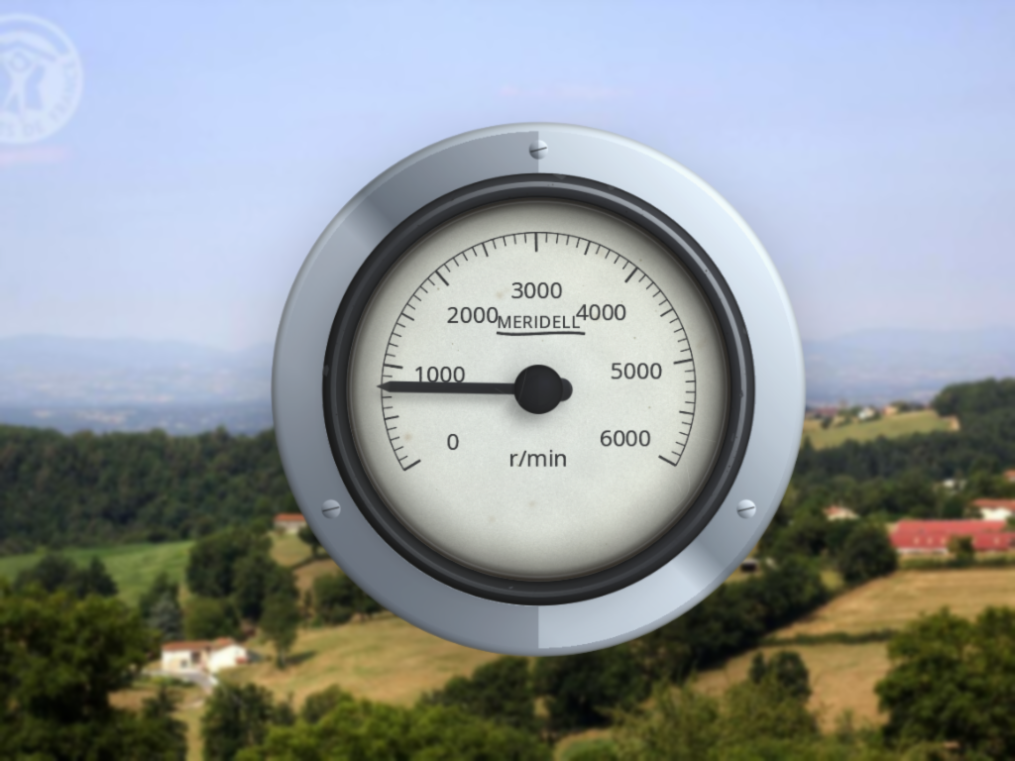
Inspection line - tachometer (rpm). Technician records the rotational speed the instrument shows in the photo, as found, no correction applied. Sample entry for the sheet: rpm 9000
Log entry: rpm 800
